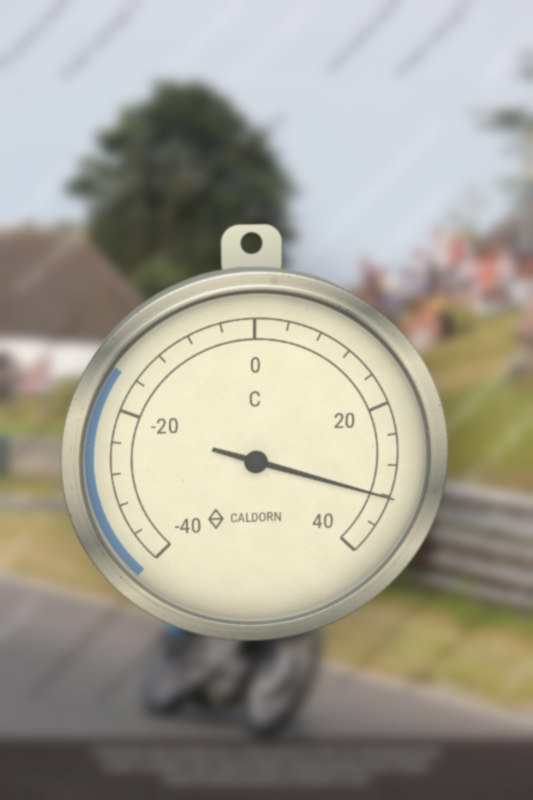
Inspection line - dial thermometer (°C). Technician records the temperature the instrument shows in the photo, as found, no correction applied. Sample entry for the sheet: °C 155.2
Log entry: °C 32
